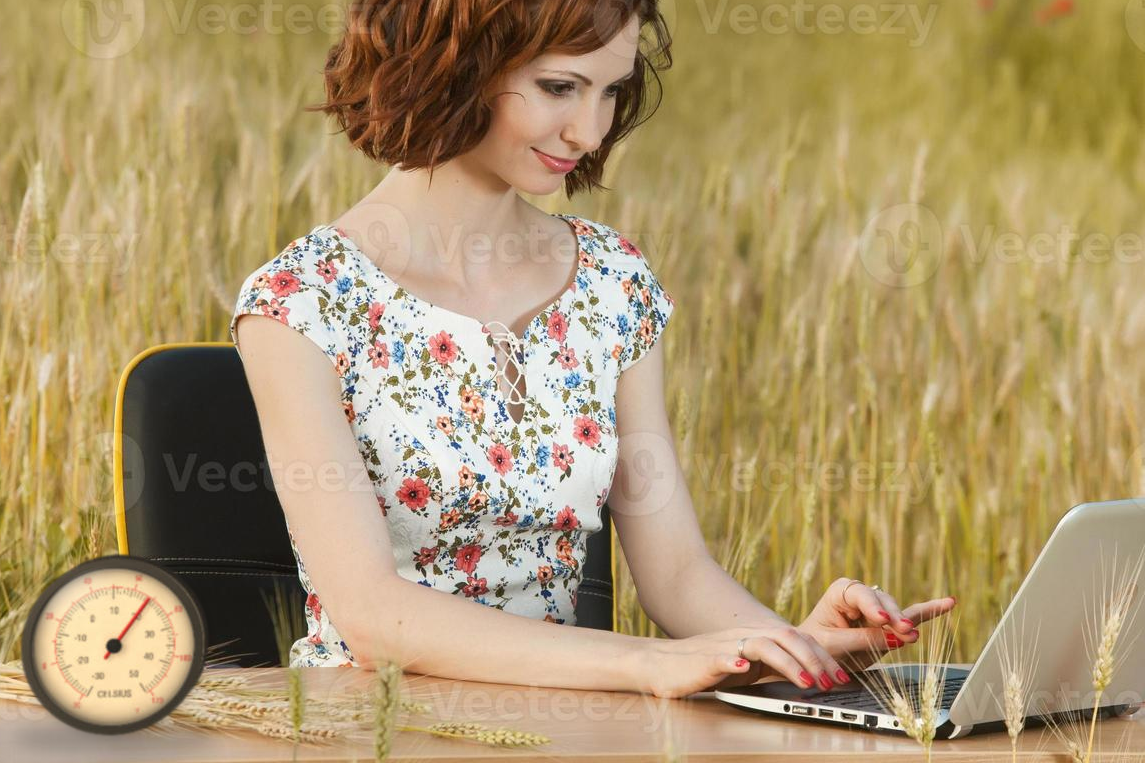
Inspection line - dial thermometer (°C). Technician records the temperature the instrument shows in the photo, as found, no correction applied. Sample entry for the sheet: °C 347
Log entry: °C 20
